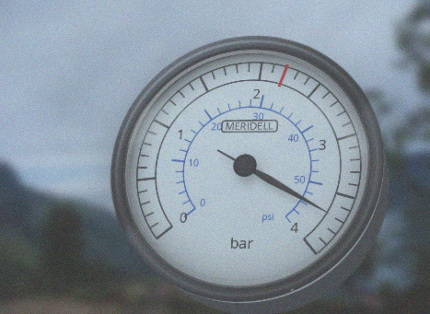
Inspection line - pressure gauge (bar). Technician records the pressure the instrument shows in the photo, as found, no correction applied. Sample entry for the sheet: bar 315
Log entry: bar 3.7
